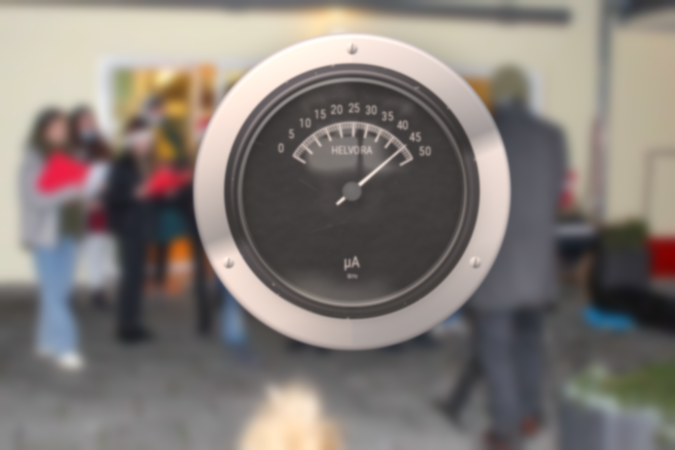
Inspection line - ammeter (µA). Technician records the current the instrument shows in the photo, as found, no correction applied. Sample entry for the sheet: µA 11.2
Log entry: µA 45
